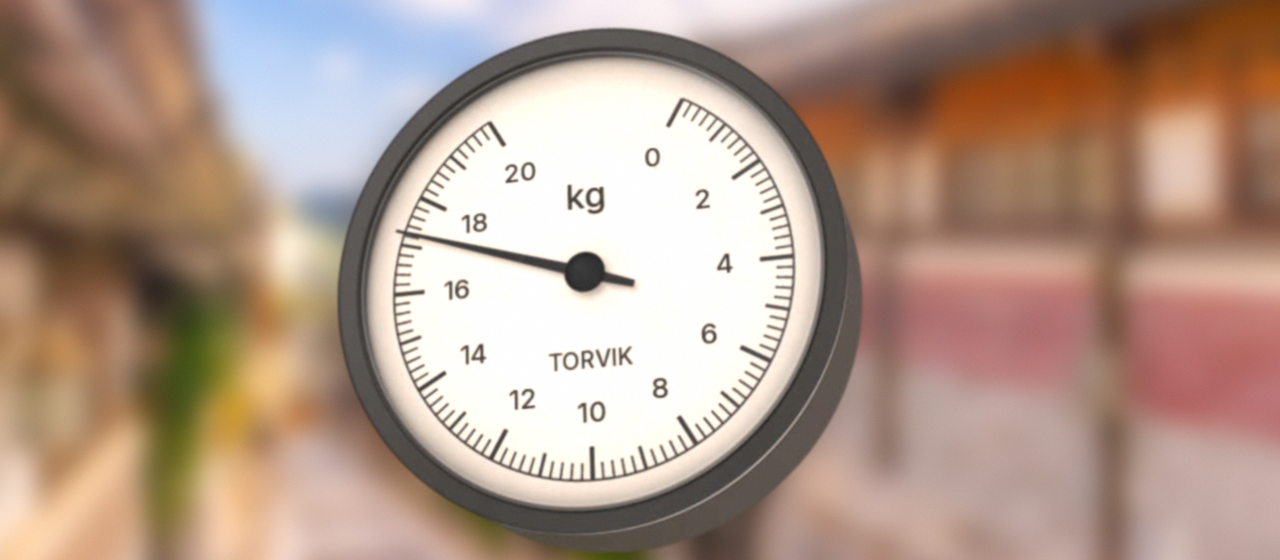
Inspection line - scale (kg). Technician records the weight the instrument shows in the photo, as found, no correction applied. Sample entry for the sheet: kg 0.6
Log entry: kg 17.2
